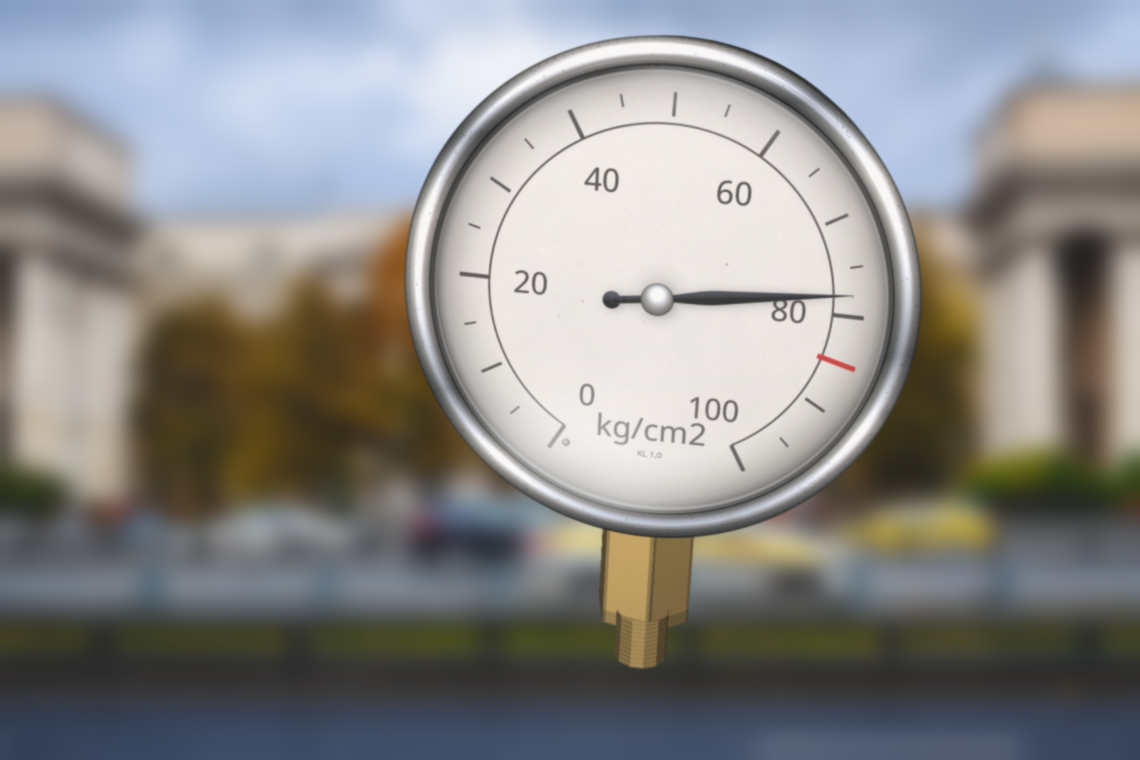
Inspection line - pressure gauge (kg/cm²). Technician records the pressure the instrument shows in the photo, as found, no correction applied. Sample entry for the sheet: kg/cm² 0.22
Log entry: kg/cm² 77.5
